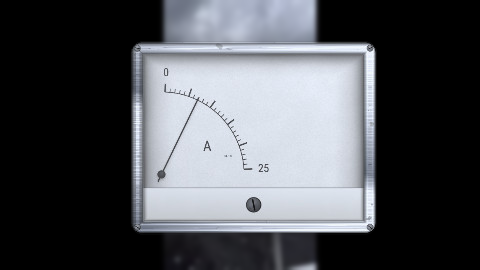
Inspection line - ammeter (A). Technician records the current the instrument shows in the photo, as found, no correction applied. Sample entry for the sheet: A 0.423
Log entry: A 7
